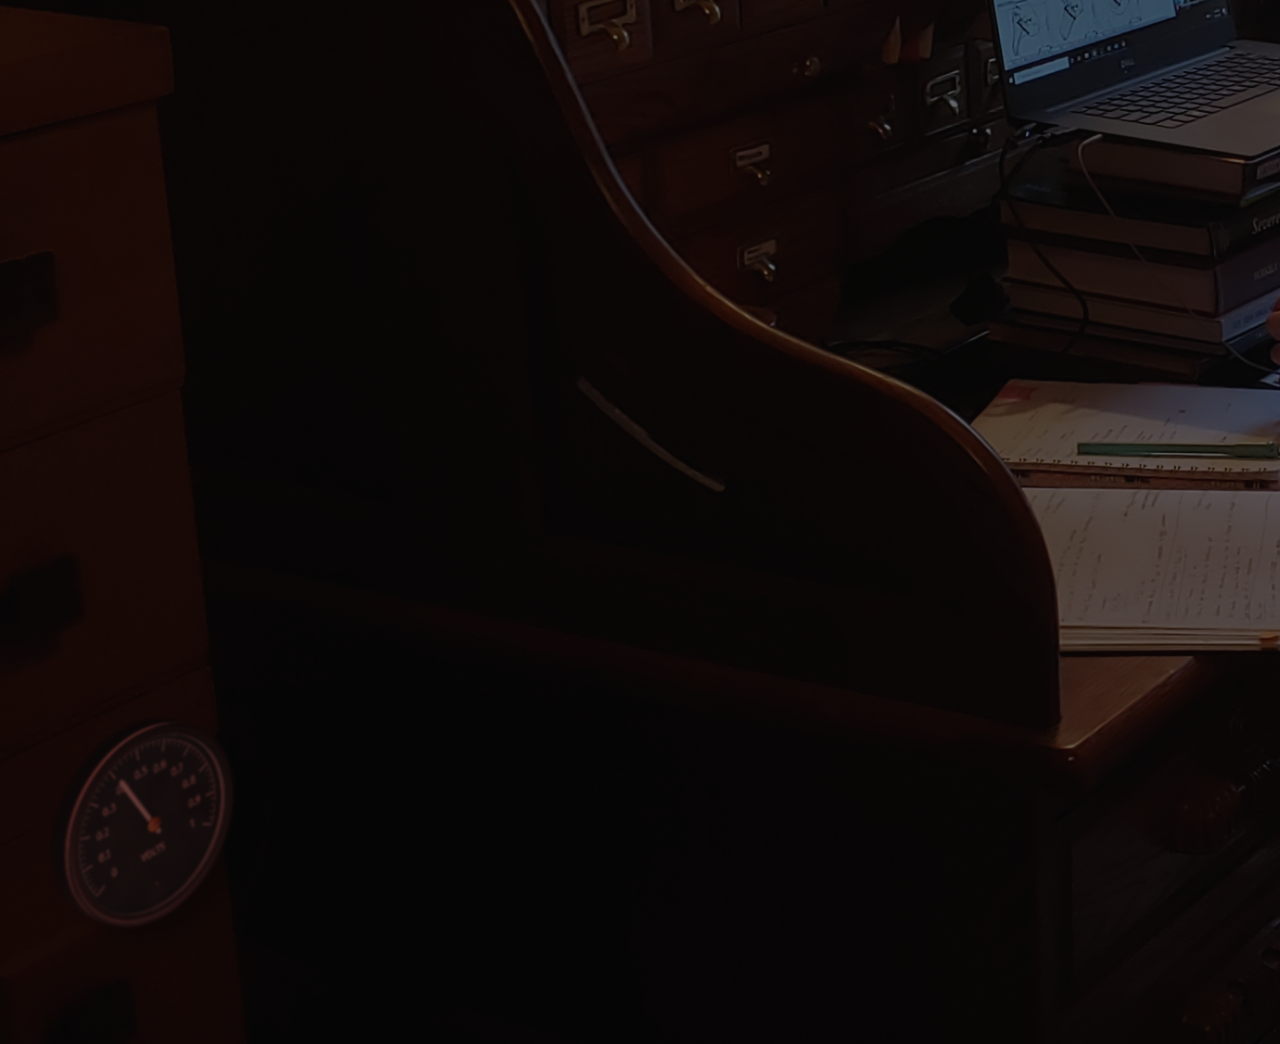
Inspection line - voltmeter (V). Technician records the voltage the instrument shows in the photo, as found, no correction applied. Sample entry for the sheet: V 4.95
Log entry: V 0.4
